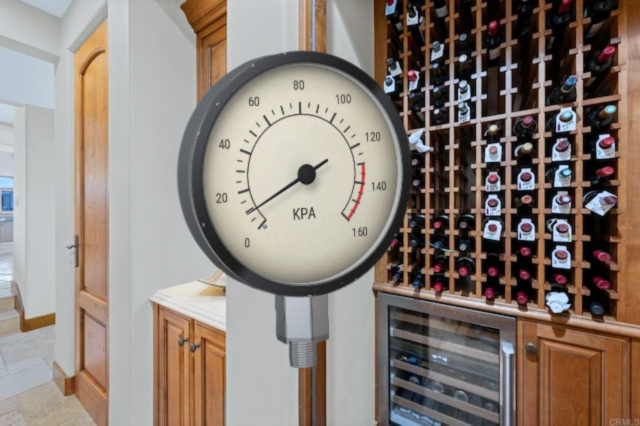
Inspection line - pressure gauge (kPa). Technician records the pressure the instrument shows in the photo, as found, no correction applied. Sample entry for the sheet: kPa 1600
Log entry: kPa 10
